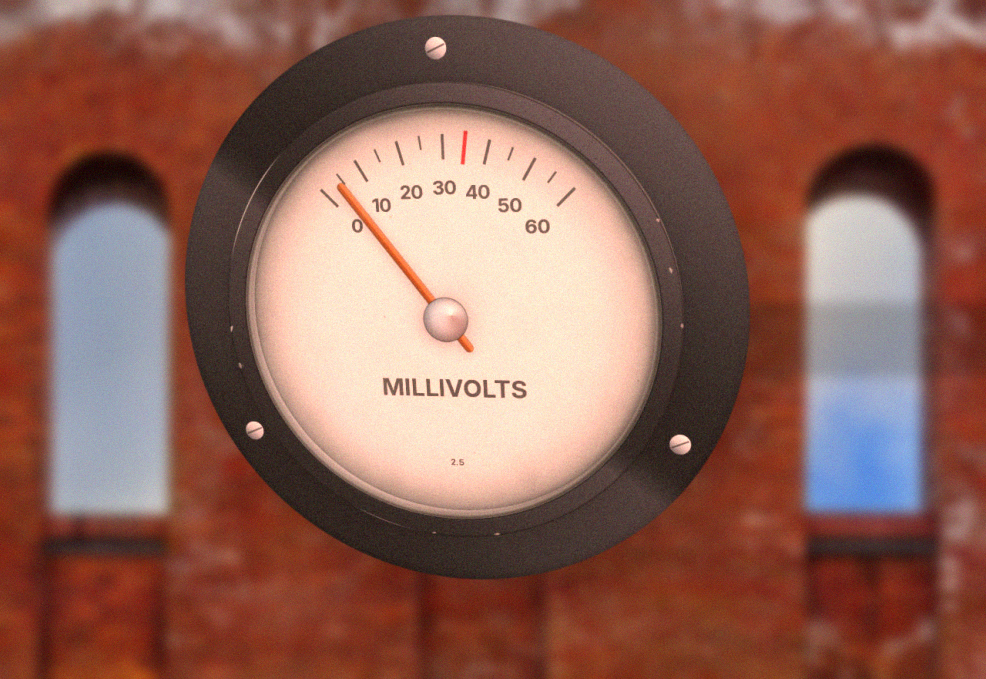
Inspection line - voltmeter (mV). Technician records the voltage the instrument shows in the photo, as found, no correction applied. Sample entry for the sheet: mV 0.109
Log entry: mV 5
